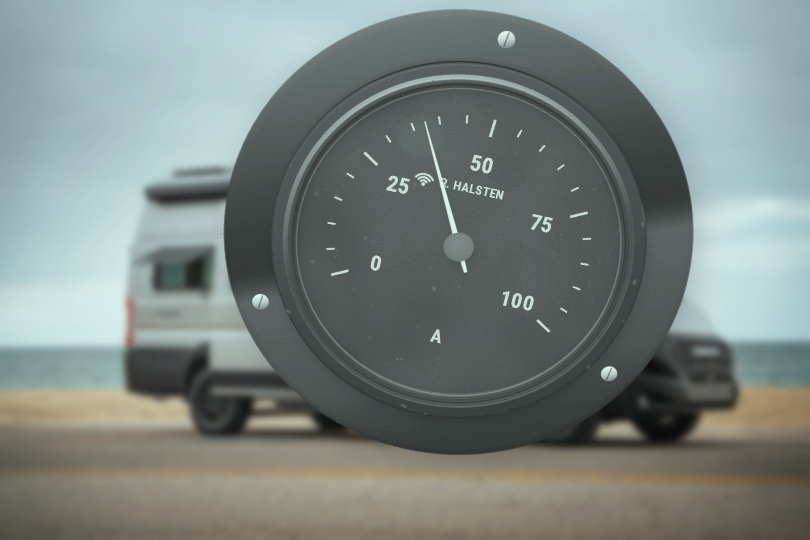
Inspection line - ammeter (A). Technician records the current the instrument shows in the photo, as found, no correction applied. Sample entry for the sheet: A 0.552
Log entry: A 37.5
